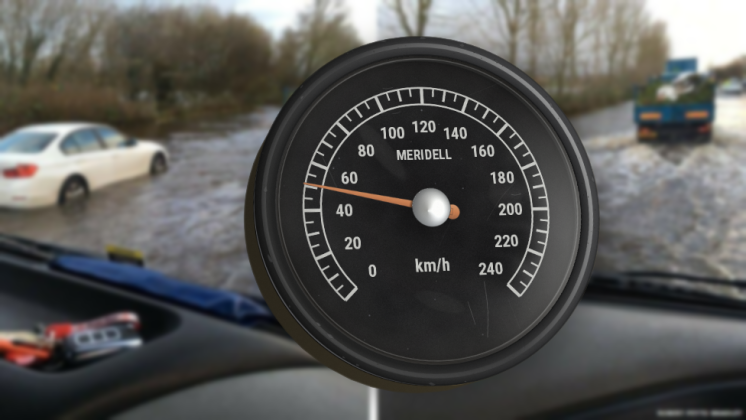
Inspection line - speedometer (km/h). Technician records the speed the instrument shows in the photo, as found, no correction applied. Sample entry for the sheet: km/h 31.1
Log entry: km/h 50
